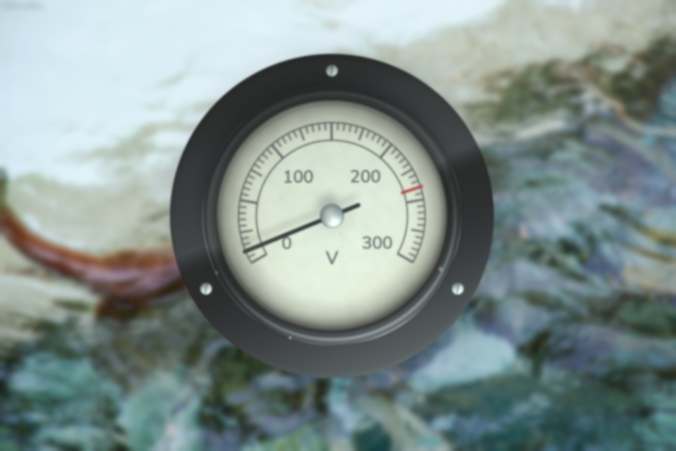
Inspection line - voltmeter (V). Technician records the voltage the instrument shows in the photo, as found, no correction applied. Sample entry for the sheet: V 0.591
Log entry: V 10
